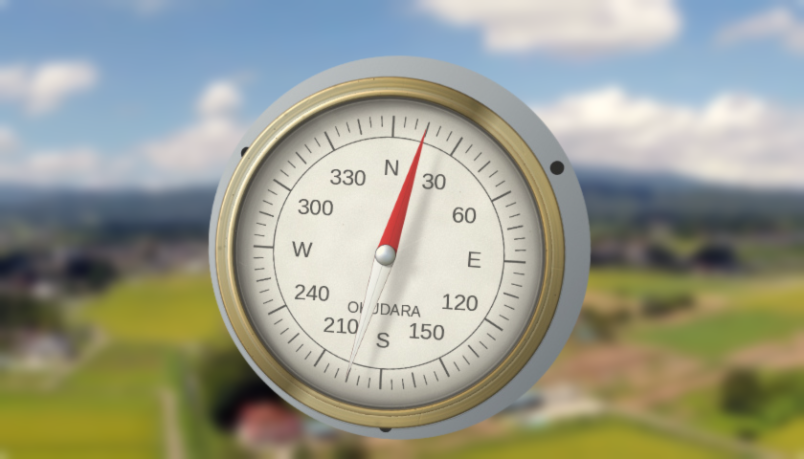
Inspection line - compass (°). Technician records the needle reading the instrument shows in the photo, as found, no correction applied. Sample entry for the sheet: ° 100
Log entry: ° 15
